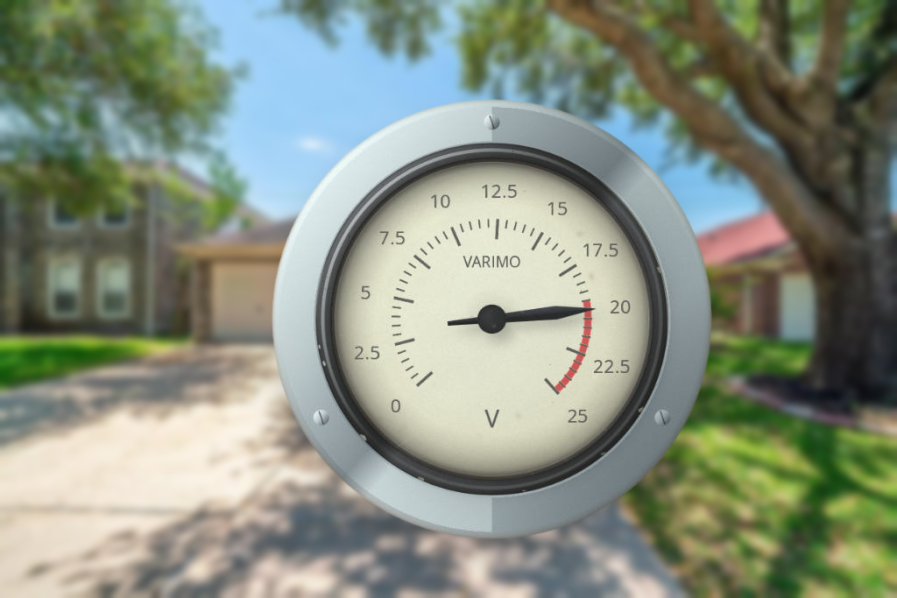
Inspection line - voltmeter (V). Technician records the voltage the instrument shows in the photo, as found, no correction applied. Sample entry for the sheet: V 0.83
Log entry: V 20
